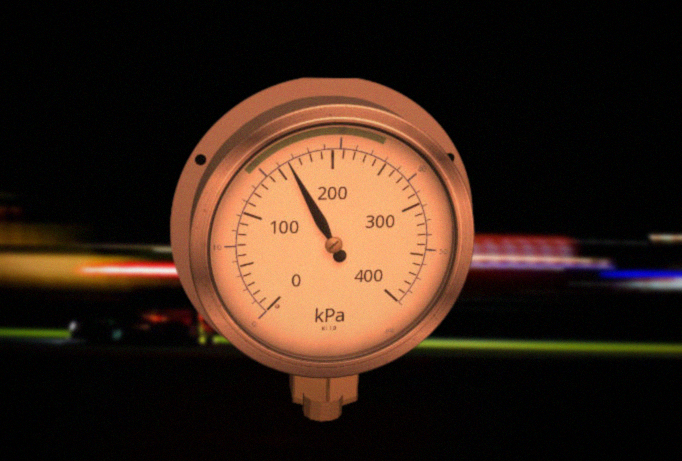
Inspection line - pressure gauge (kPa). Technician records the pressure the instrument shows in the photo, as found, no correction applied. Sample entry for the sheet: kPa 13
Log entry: kPa 160
